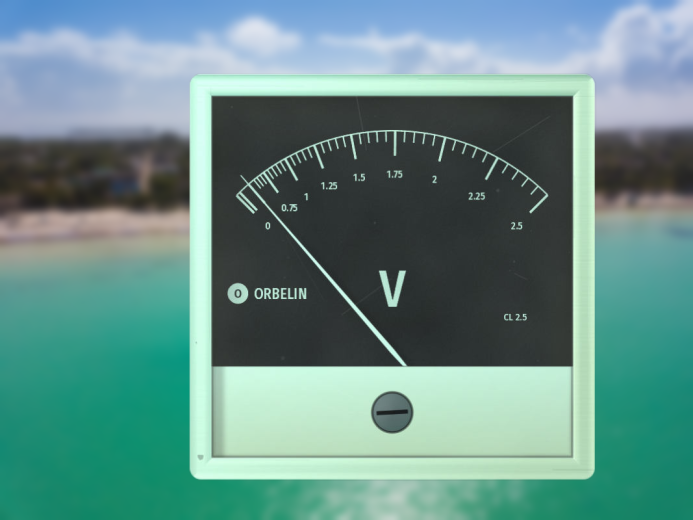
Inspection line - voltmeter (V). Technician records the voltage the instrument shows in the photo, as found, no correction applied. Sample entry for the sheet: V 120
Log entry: V 0.5
